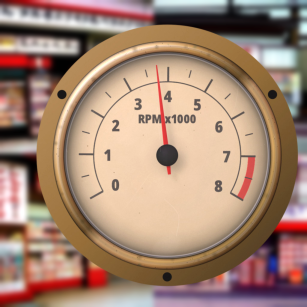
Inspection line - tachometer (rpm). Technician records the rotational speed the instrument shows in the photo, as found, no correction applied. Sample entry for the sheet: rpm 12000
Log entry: rpm 3750
